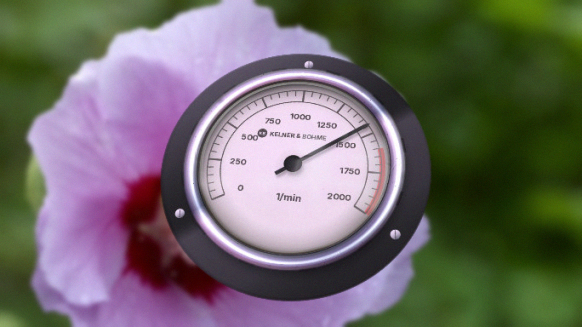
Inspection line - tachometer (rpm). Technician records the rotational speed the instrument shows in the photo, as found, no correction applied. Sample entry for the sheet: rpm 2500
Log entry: rpm 1450
